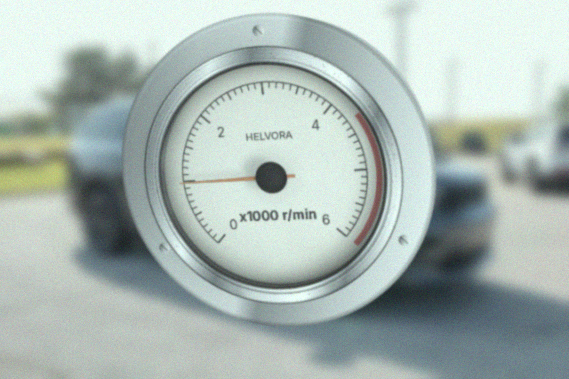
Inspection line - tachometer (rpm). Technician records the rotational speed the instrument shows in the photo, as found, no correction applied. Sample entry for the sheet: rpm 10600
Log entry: rpm 1000
